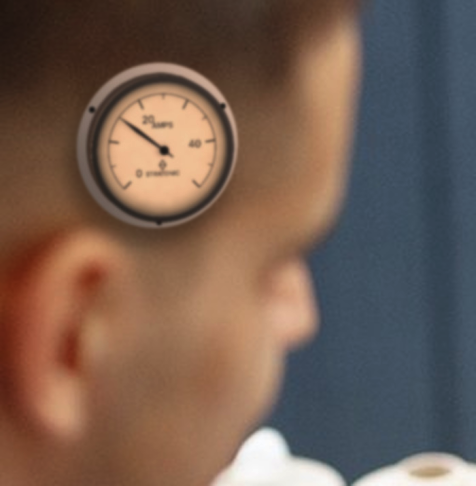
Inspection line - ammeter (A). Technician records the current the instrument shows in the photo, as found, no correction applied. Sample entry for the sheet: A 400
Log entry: A 15
